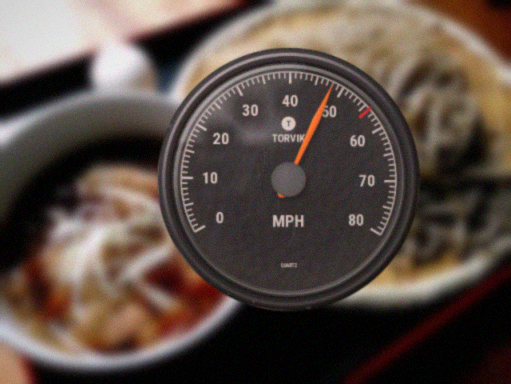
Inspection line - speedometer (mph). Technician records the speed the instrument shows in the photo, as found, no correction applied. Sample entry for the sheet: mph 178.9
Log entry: mph 48
